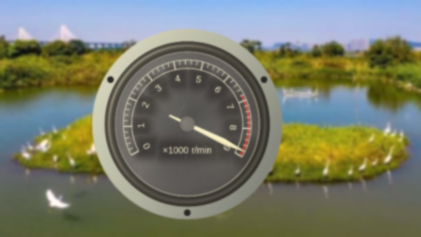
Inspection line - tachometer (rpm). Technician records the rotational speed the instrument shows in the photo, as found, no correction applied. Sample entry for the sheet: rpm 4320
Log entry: rpm 8800
